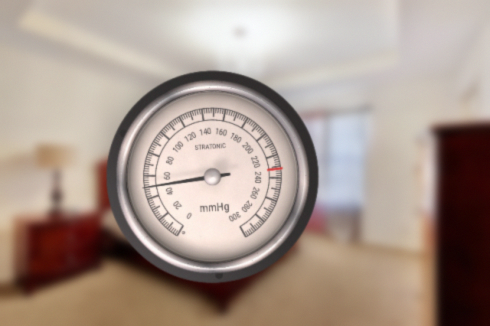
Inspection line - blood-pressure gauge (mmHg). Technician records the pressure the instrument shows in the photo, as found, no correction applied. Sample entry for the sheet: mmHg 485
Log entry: mmHg 50
